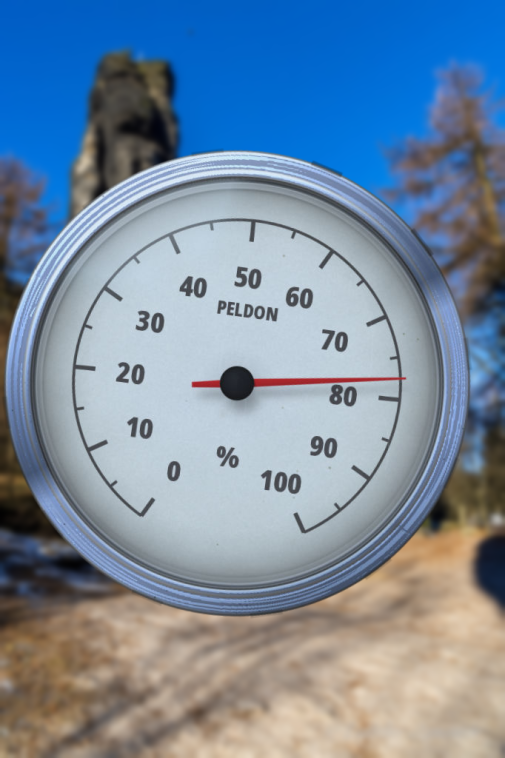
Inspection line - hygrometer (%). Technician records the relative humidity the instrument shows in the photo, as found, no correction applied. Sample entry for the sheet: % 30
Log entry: % 77.5
